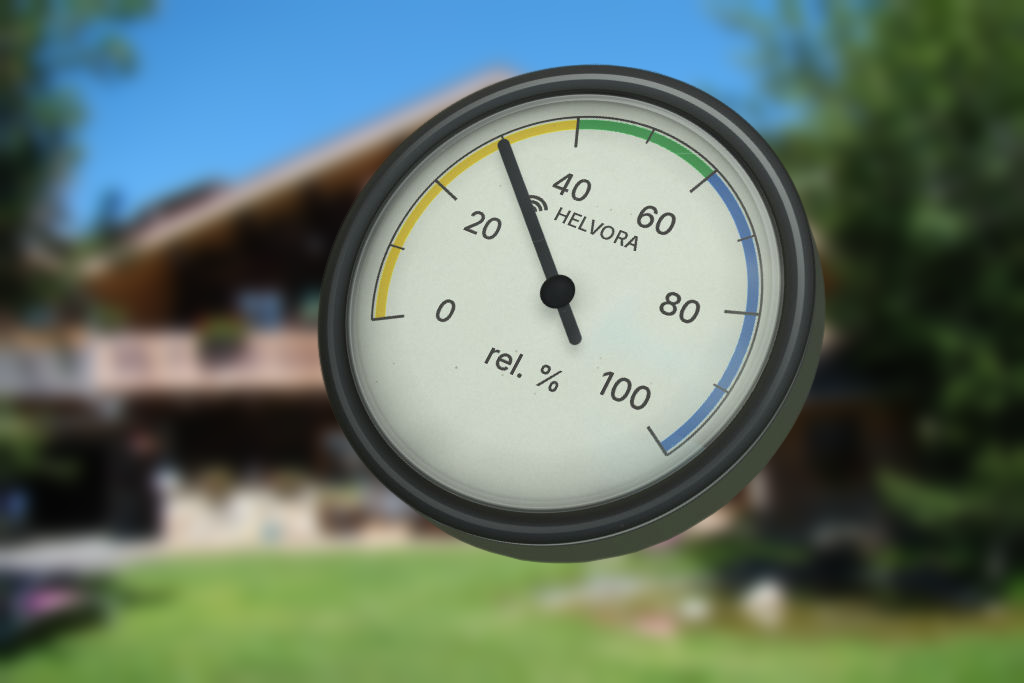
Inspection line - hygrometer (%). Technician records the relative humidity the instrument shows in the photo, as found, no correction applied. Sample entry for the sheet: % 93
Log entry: % 30
